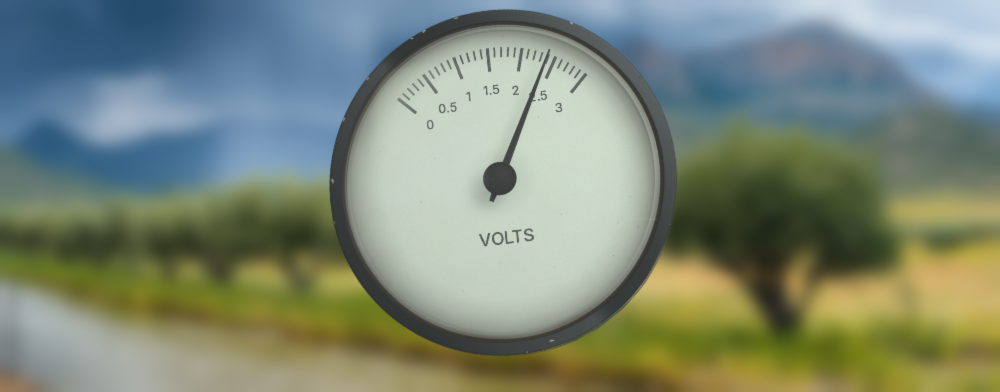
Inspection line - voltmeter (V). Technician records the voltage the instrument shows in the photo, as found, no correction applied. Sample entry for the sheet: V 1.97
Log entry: V 2.4
